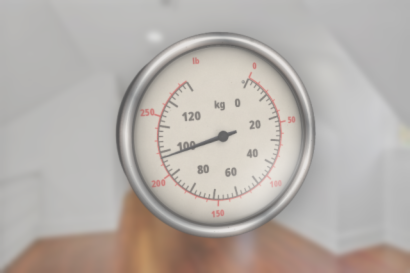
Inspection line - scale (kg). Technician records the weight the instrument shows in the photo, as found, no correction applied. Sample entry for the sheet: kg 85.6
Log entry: kg 98
